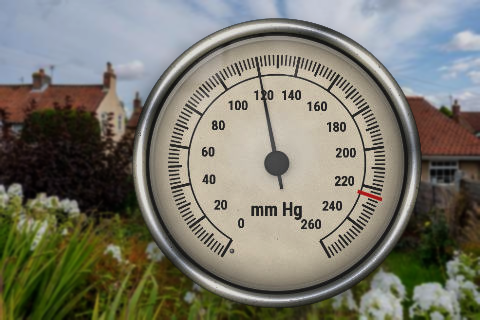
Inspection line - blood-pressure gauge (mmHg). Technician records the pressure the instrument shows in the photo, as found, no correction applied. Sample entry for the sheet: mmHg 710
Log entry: mmHg 120
